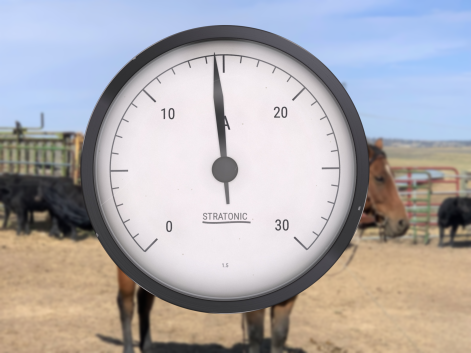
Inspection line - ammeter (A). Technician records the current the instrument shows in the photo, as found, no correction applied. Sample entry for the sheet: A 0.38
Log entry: A 14.5
